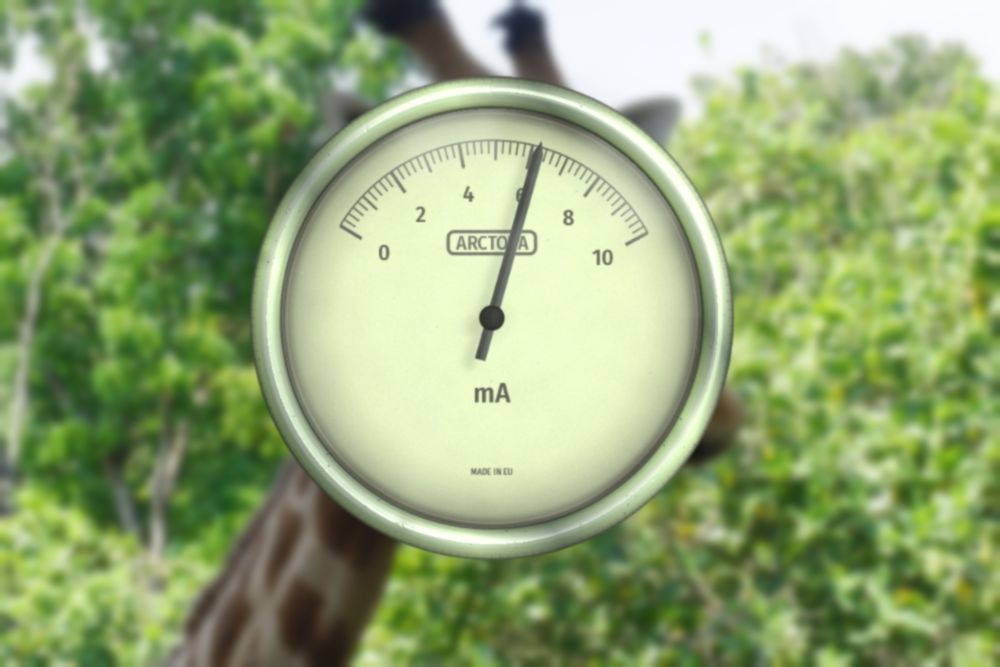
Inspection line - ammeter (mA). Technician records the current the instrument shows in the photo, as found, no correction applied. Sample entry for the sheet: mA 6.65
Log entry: mA 6.2
